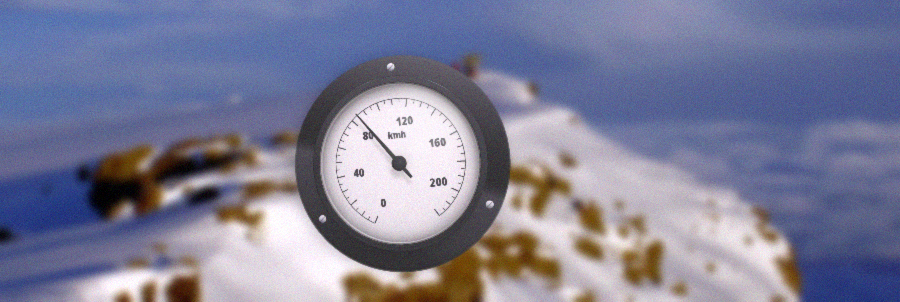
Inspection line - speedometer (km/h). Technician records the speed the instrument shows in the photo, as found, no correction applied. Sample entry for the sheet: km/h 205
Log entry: km/h 85
